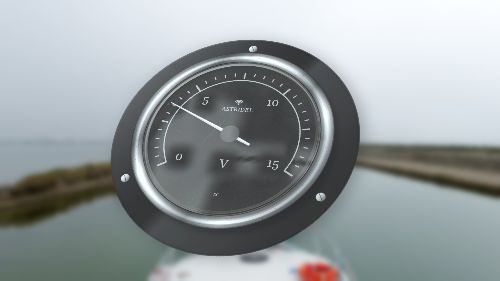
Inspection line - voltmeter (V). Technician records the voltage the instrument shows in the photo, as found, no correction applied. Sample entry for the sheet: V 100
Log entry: V 3.5
